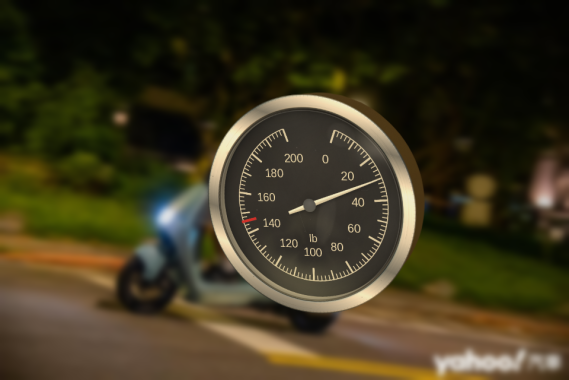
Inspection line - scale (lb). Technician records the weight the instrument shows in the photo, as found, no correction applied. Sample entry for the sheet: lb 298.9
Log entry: lb 30
